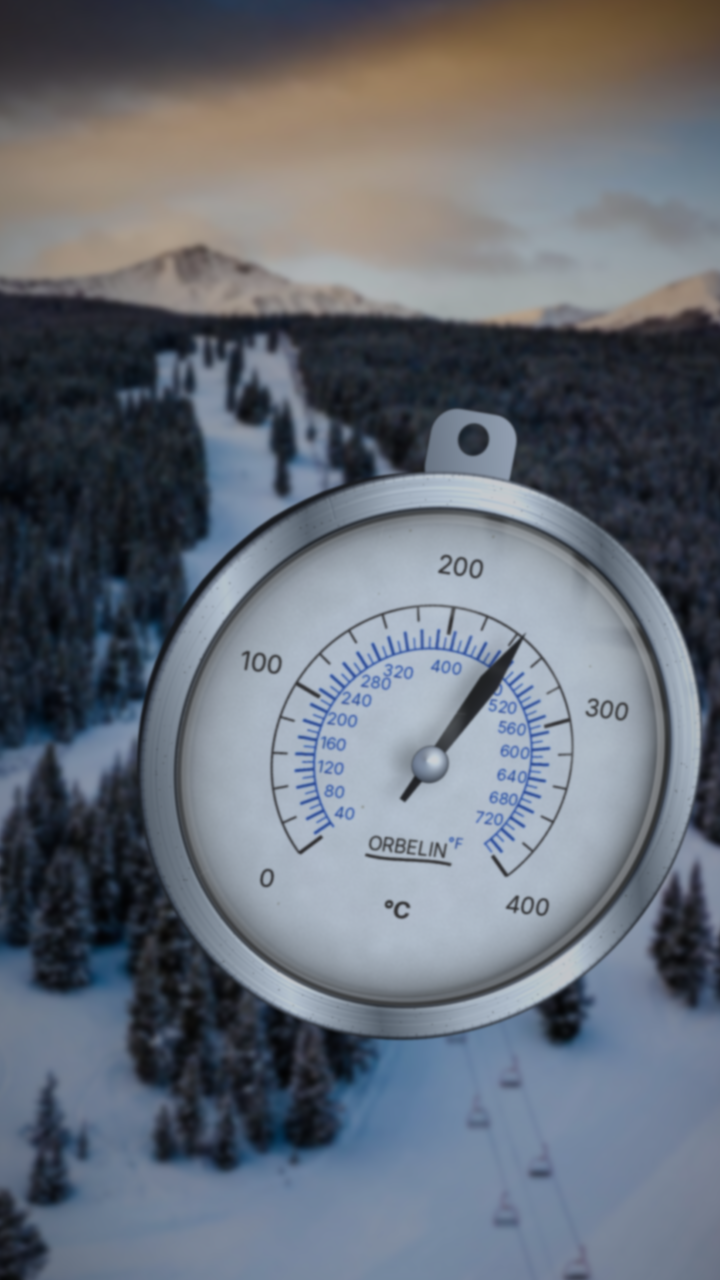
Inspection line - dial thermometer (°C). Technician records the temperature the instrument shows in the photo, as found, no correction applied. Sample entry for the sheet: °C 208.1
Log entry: °C 240
